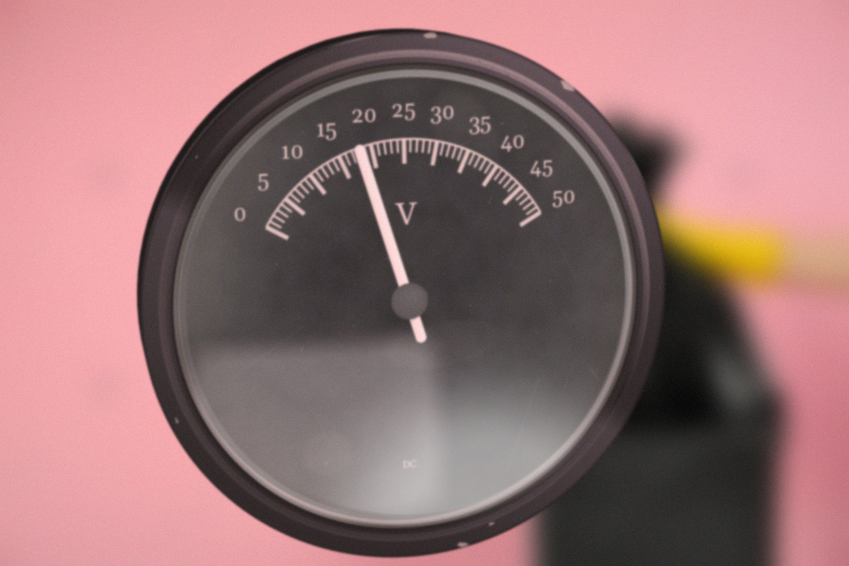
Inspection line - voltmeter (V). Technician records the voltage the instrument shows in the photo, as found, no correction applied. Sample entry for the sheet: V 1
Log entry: V 18
